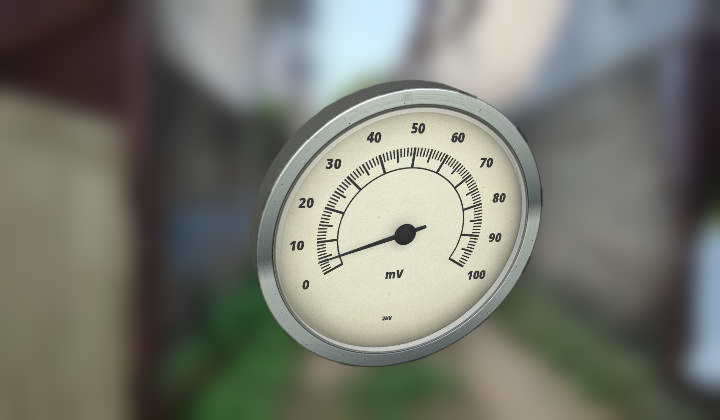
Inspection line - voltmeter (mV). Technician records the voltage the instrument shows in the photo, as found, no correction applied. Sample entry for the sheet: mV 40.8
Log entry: mV 5
